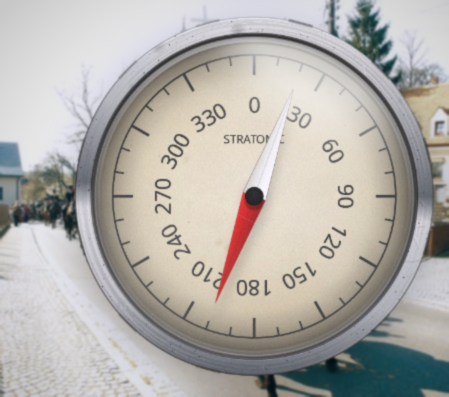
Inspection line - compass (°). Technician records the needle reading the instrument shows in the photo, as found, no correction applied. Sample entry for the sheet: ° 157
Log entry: ° 200
